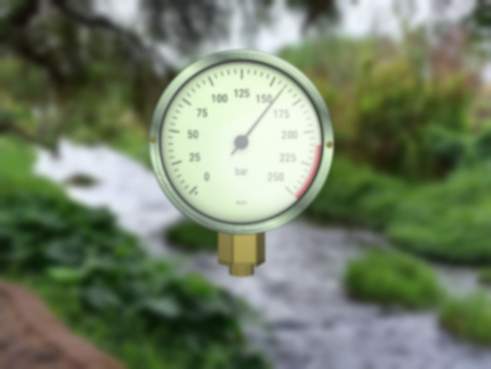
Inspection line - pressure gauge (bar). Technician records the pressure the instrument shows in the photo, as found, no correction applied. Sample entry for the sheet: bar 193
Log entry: bar 160
